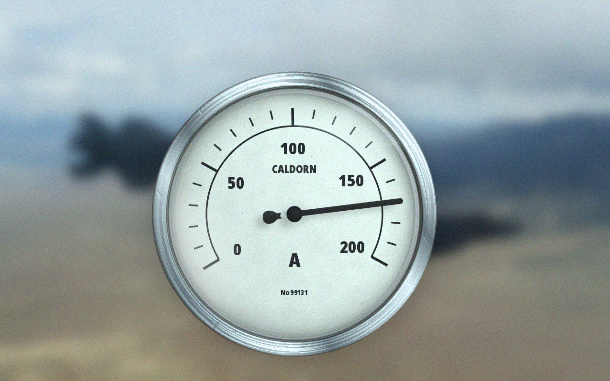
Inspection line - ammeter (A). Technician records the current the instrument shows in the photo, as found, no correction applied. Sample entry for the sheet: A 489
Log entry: A 170
